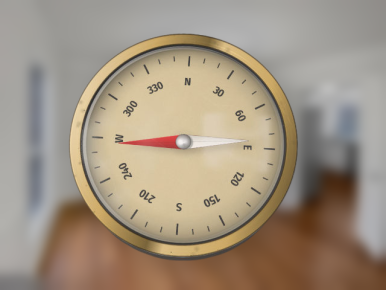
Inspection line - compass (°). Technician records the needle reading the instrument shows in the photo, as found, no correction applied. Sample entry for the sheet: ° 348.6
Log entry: ° 265
